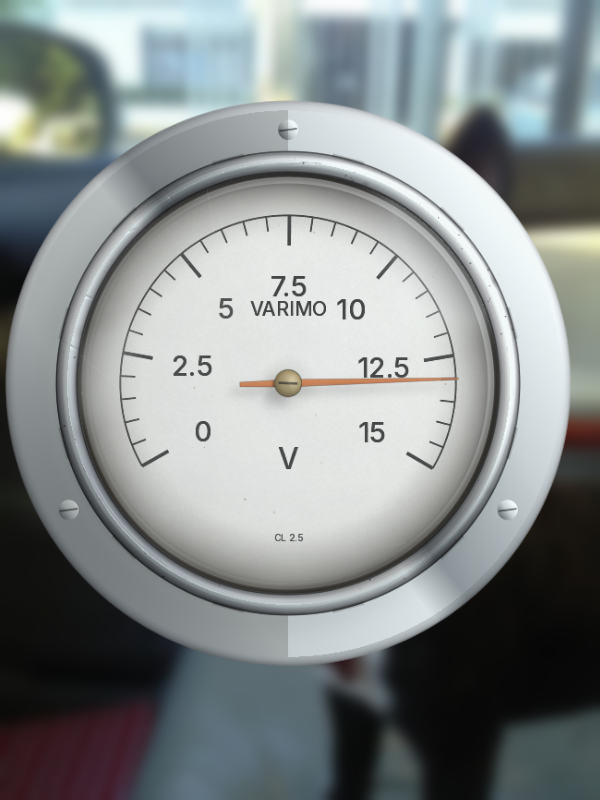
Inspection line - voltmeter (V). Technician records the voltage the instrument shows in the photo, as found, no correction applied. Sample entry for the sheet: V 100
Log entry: V 13
